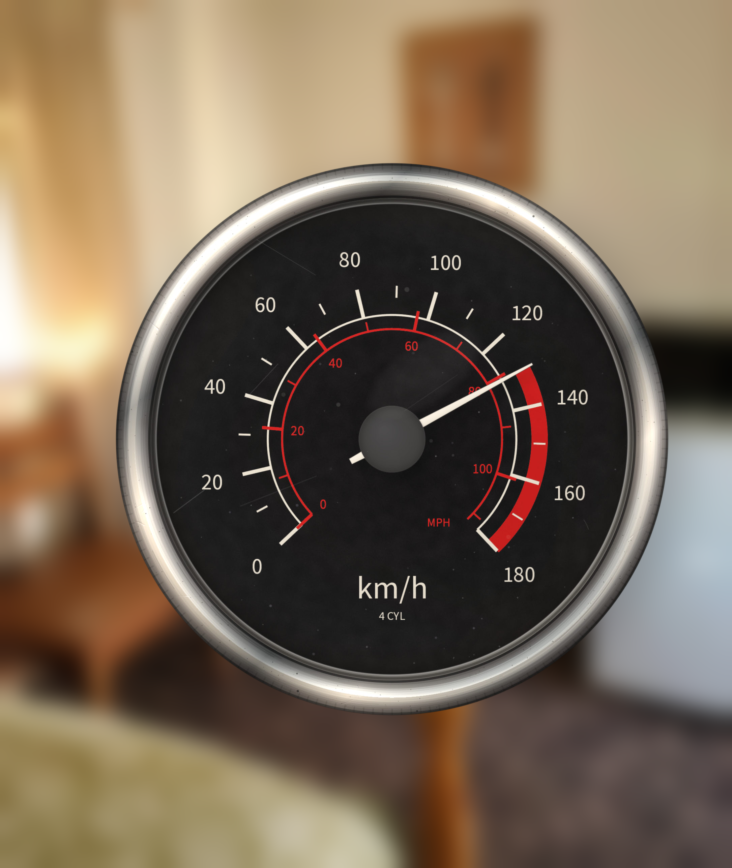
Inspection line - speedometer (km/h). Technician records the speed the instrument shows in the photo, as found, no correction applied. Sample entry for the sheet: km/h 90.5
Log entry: km/h 130
